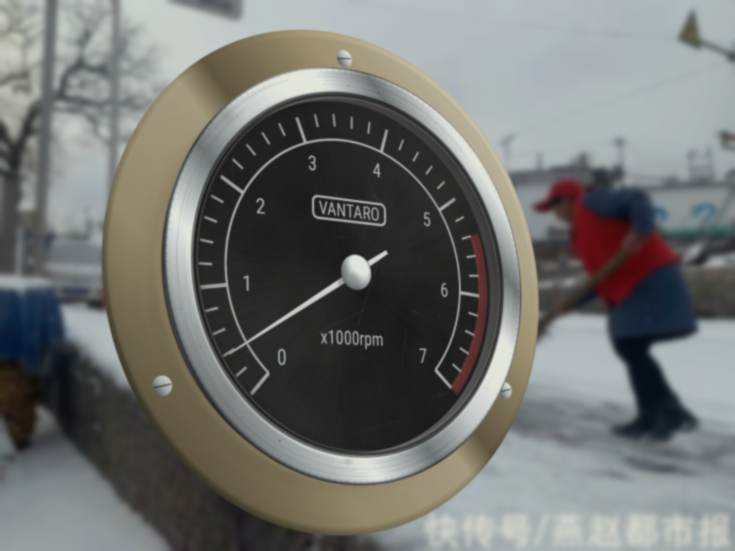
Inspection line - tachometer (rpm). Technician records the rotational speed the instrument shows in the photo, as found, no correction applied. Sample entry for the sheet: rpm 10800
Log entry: rpm 400
